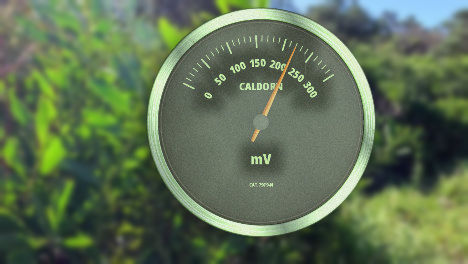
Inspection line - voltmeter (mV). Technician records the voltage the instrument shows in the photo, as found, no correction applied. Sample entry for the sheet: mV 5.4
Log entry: mV 220
